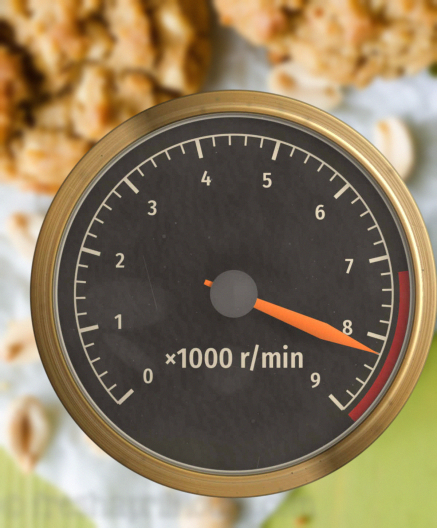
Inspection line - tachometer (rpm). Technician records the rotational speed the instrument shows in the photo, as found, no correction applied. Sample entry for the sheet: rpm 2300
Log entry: rpm 8200
